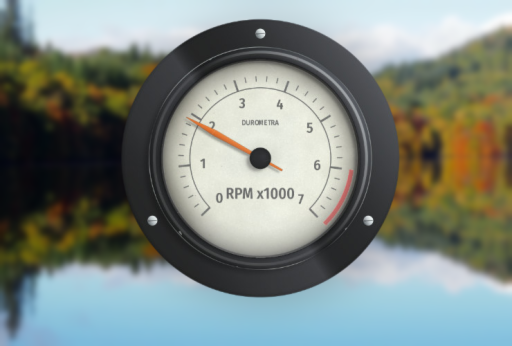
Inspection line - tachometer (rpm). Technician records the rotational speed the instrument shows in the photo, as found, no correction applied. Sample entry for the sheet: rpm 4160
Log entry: rpm 1900
